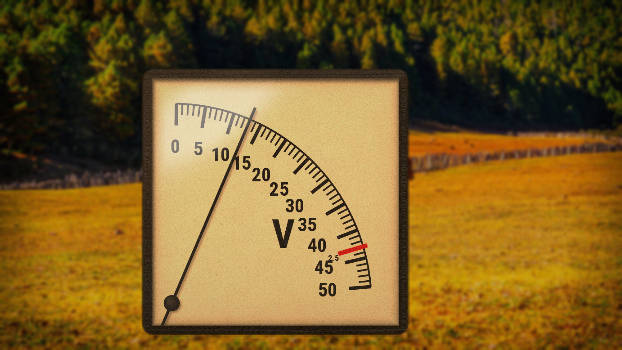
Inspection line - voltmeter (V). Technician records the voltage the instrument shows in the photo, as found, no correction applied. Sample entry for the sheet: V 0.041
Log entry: V 13
